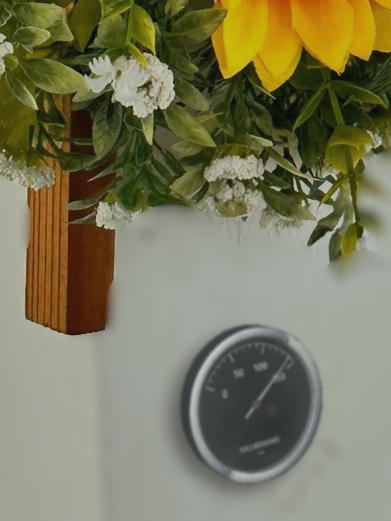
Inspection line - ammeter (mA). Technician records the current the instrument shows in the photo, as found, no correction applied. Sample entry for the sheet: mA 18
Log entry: mA 140
